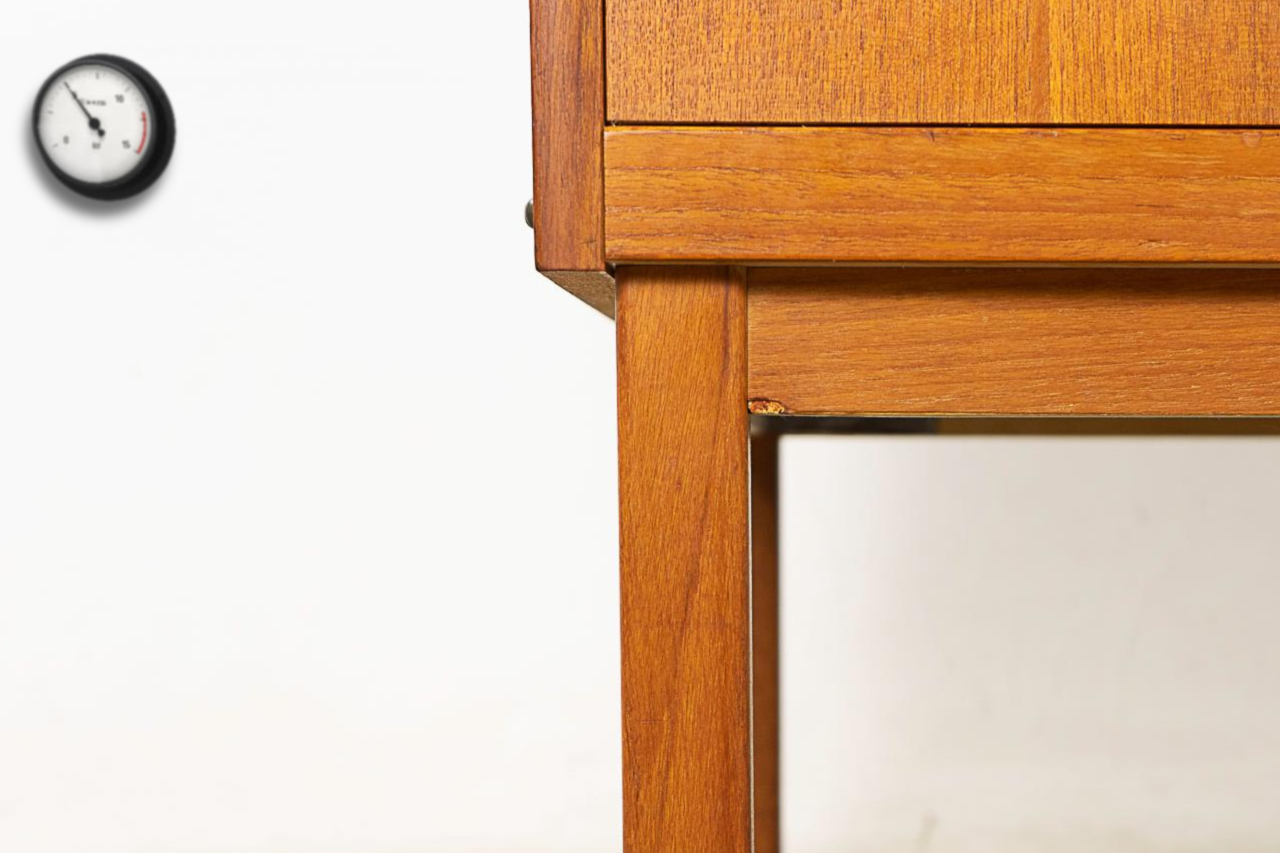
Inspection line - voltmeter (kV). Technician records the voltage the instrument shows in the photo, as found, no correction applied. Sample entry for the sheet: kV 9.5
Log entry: kV 5
